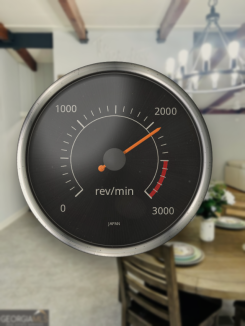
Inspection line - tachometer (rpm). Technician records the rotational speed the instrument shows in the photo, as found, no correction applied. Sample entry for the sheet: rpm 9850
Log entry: rpm 2100
